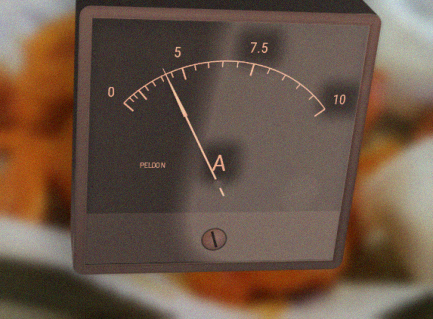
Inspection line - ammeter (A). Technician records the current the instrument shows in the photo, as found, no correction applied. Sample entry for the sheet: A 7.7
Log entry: A 4.25
